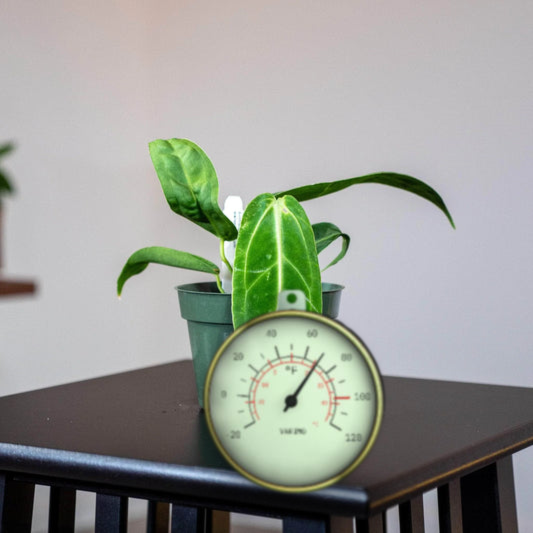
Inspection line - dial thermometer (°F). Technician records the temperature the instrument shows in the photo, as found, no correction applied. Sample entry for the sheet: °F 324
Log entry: °F 70
